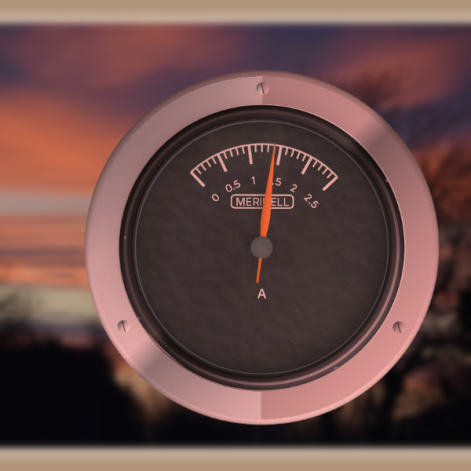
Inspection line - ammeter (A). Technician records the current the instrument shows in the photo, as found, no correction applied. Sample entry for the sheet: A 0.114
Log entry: A 1.4
